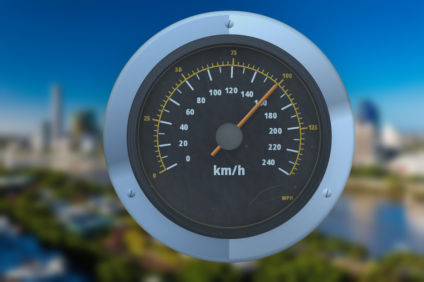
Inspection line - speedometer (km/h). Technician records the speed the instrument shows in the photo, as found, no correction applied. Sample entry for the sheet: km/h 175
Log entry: km/h 160
